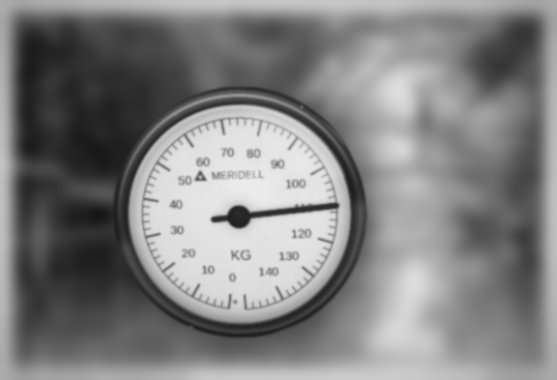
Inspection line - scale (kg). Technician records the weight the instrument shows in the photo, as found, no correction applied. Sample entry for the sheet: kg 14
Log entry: kg 110
